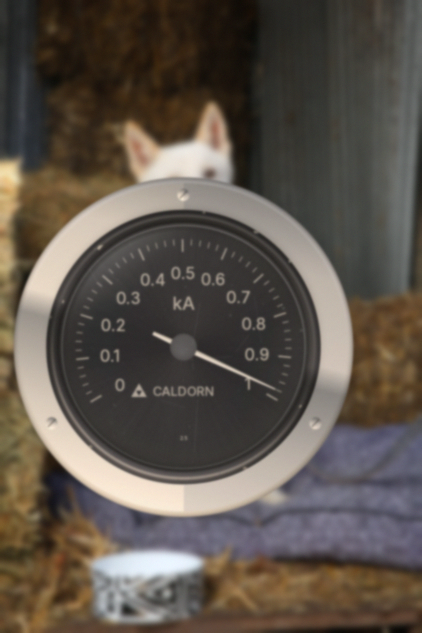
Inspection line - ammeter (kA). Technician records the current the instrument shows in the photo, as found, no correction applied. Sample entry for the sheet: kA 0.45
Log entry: kA 0.98
